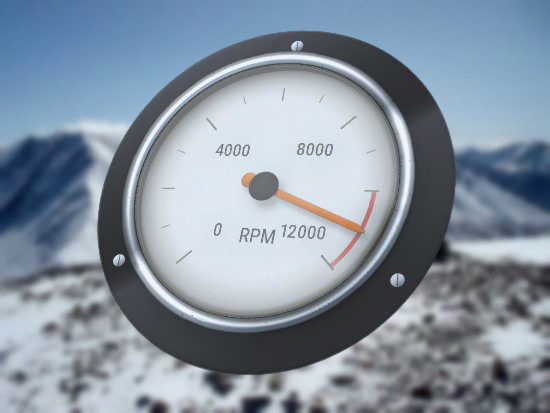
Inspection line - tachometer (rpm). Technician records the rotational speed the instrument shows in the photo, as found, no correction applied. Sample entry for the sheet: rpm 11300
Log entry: rpm 11000
